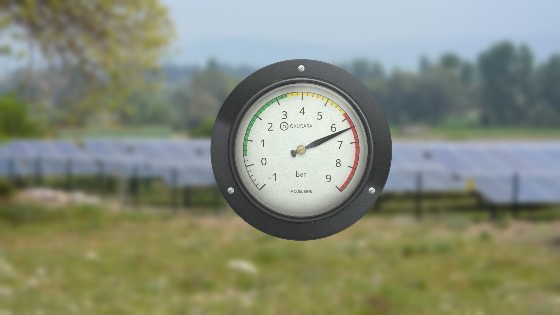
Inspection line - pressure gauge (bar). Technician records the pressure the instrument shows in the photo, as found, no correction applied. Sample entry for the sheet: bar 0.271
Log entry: bar 6.4
